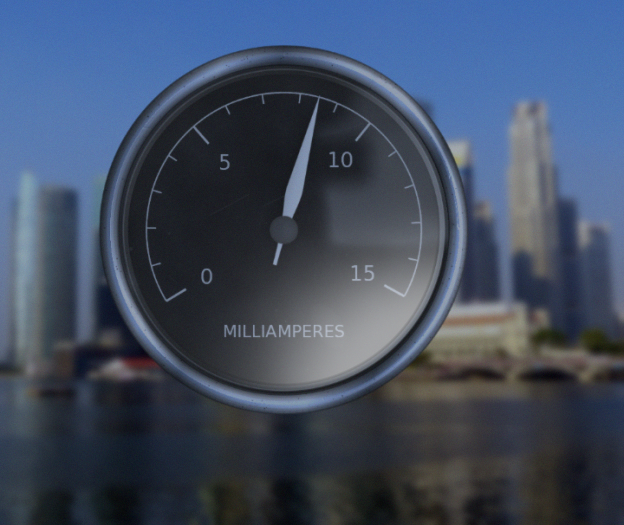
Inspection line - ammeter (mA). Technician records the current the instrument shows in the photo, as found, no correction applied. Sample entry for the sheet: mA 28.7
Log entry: mA 8.5
